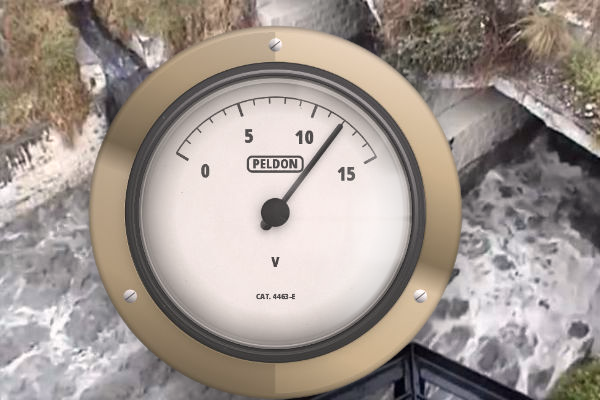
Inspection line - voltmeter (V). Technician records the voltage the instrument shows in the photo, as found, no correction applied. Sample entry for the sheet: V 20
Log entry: V 12
